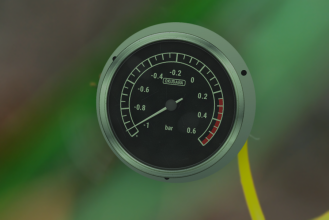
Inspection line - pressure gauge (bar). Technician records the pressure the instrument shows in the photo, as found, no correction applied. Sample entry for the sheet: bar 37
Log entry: bar -0.95
